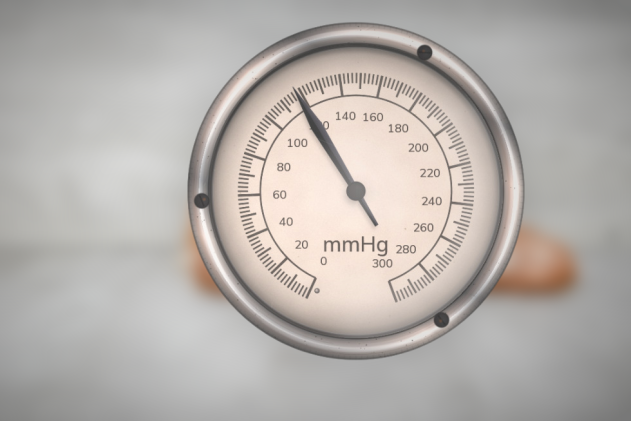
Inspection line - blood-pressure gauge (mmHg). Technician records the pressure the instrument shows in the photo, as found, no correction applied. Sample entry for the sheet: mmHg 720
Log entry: mmHg 118
